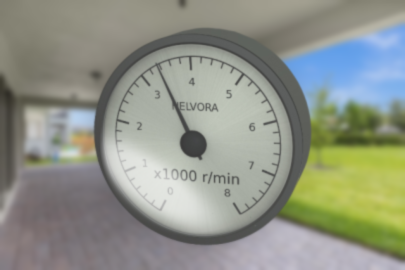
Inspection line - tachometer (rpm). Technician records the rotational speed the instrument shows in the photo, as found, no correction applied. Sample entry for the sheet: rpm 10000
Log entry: rpm 3400
